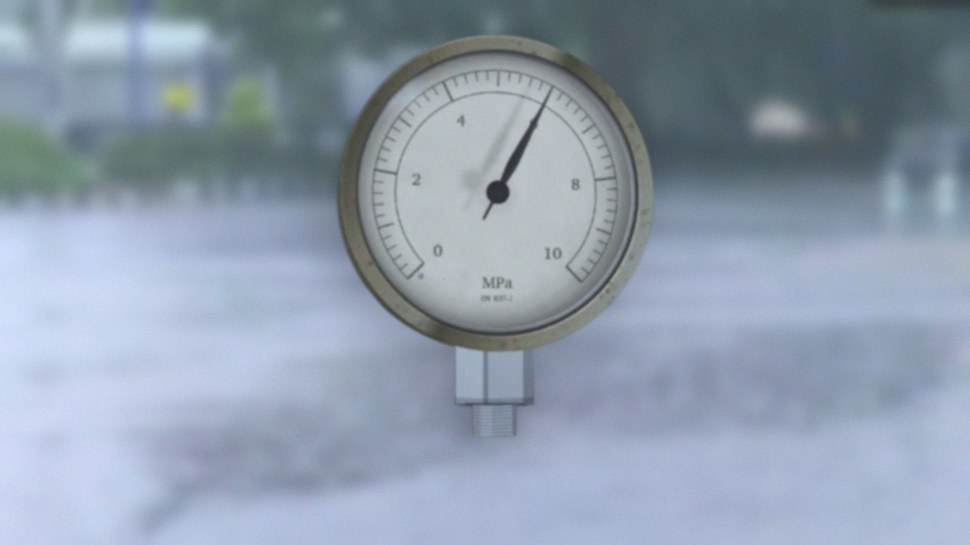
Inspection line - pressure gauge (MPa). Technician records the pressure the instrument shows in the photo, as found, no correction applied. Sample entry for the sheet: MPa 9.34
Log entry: MPa 6
